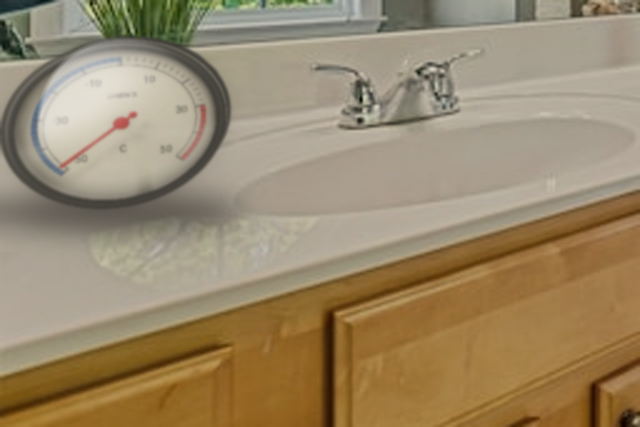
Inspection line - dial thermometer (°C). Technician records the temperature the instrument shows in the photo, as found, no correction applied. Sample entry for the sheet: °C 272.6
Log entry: °C -48
